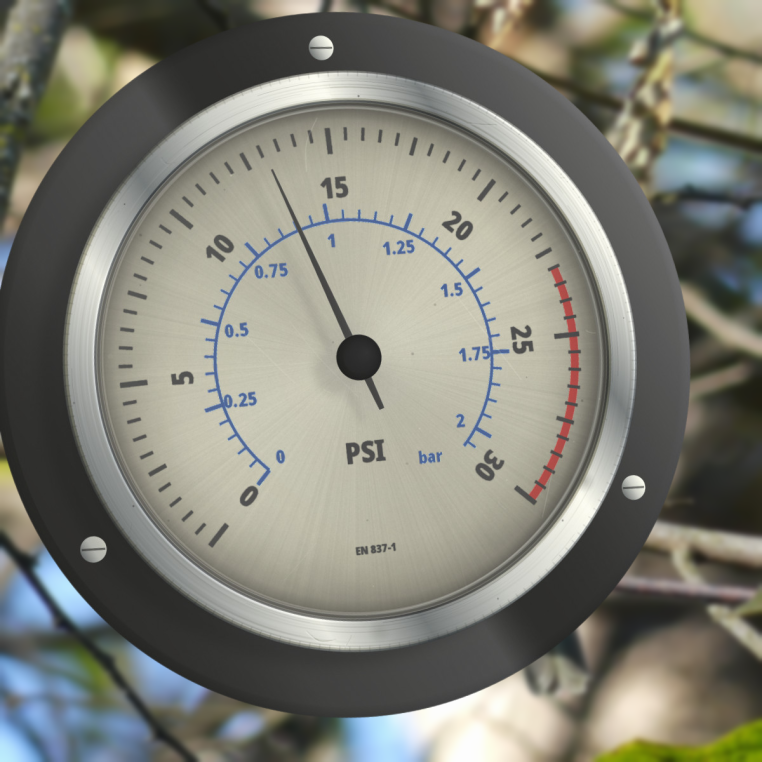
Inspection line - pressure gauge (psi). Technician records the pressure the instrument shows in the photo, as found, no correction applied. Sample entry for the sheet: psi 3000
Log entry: psi 13
